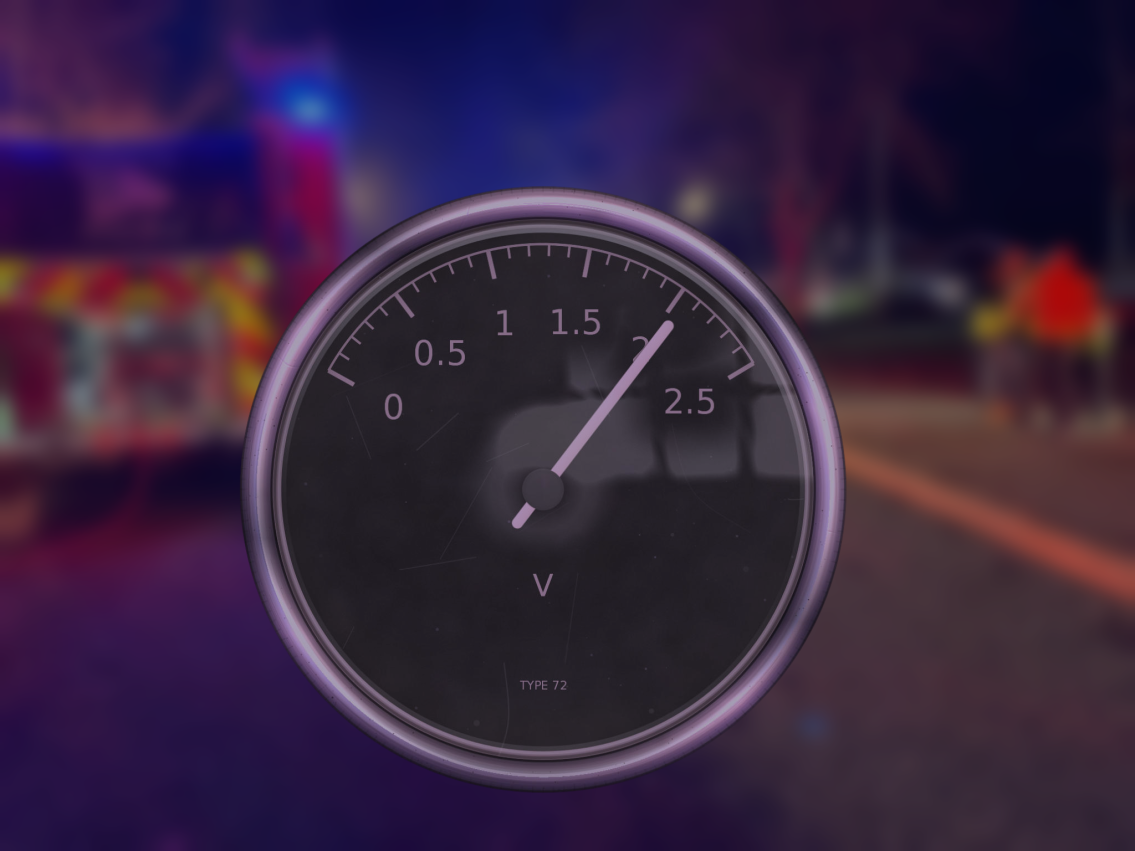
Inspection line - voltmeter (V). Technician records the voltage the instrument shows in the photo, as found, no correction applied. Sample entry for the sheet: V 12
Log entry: V 2.05
